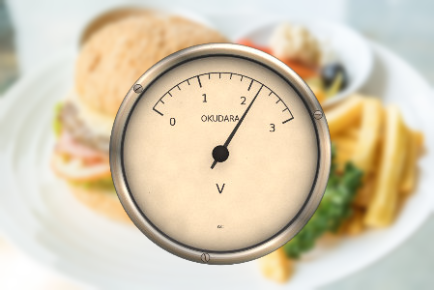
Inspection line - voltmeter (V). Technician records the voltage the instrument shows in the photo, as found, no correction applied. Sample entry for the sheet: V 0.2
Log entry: V 2.2
